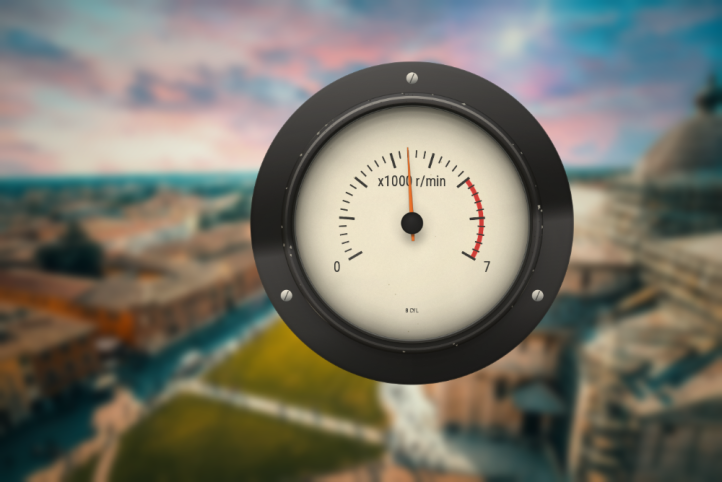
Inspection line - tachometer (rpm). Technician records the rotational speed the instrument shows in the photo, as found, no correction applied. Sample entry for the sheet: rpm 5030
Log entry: rpm 3400
